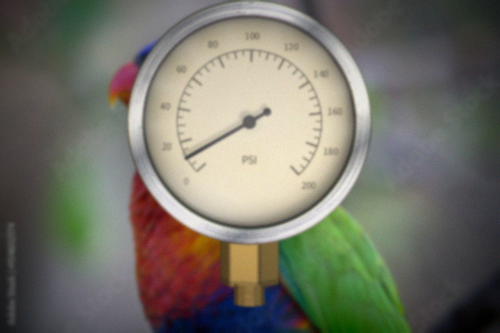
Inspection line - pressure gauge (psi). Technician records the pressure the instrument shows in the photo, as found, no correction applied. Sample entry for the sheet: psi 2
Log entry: psi 10
